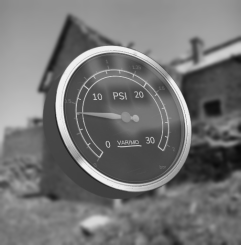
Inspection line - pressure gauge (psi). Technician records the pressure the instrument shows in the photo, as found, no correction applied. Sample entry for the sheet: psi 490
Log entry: psi 6
